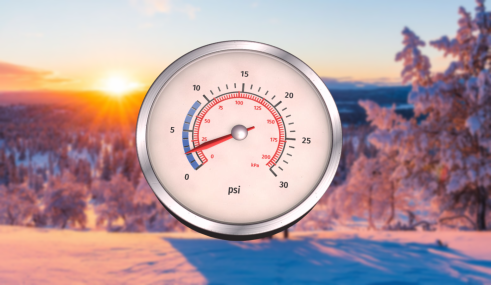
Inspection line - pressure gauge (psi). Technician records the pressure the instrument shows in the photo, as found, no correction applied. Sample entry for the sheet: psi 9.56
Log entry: psi 2
